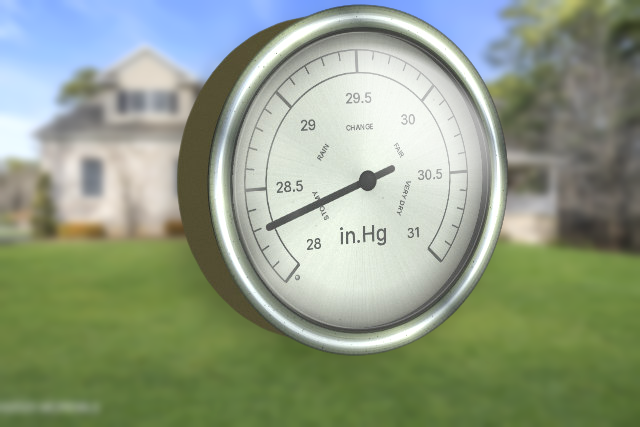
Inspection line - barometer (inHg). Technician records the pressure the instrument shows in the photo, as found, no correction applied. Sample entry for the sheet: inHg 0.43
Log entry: inHg 28.3
